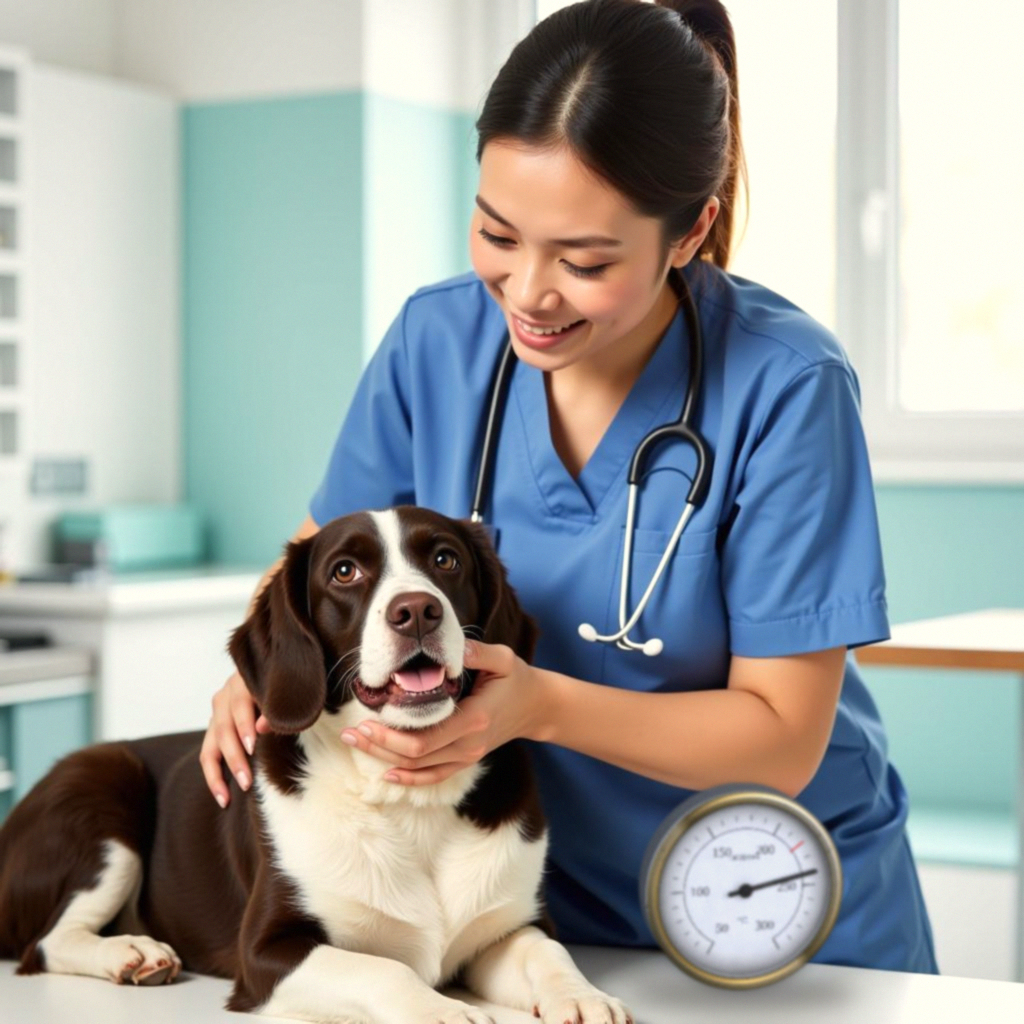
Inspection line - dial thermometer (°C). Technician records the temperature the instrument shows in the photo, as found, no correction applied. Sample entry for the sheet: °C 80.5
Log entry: °C 240
